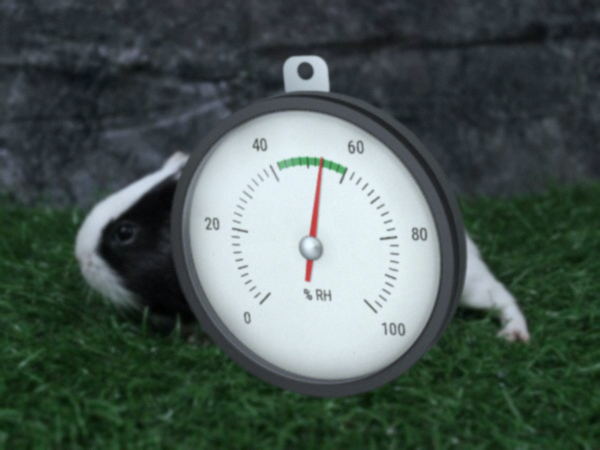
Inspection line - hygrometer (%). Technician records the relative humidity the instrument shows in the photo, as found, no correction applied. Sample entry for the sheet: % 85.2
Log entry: % 54
